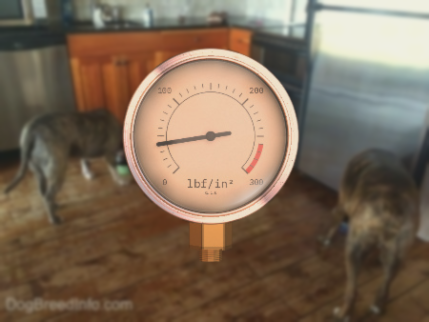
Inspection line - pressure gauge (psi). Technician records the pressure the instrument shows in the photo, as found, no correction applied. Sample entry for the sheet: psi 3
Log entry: psi 40
